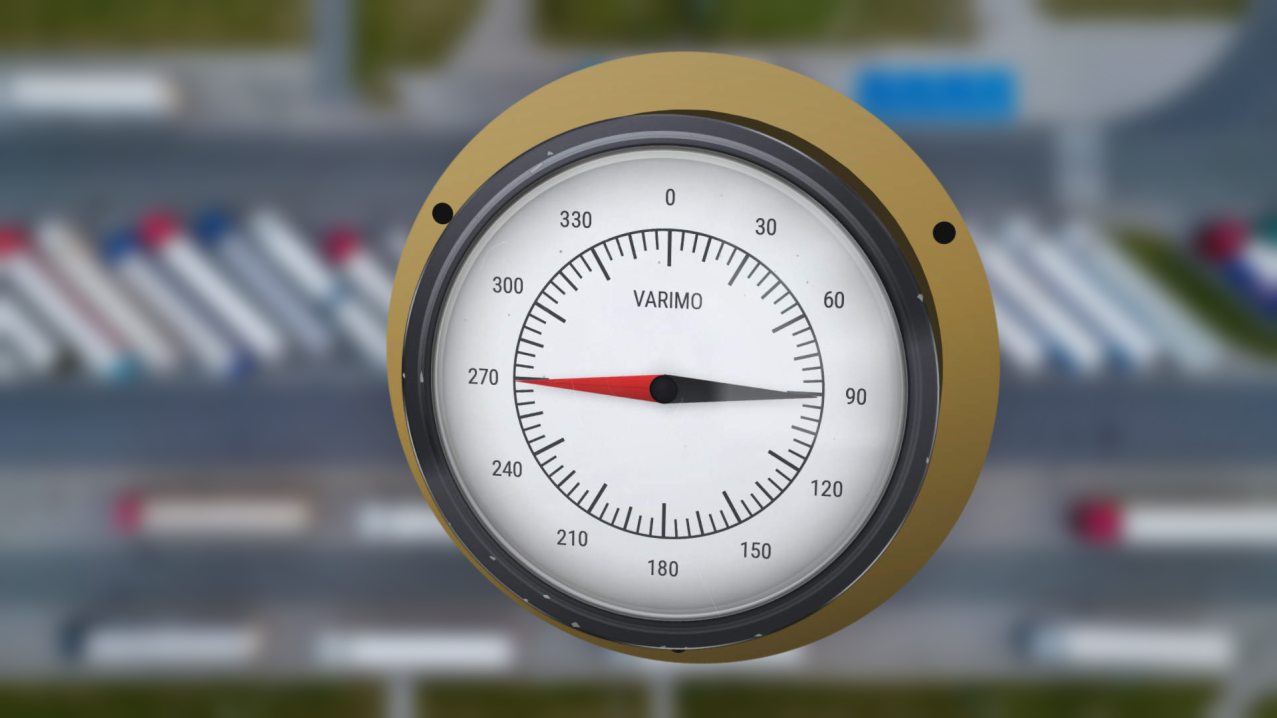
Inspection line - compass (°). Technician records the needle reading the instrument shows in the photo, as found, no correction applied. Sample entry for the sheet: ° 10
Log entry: ° 270
